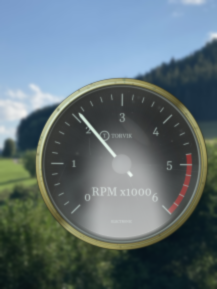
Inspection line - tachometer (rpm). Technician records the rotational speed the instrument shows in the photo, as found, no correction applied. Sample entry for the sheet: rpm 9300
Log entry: rpm 2100
